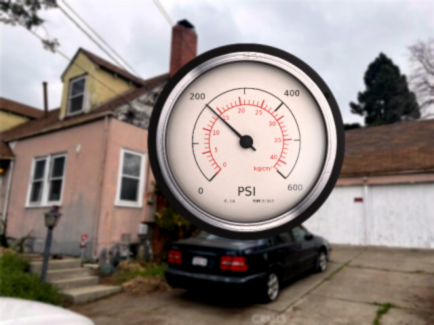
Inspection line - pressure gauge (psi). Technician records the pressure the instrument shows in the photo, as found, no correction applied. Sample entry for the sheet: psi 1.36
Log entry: psi 200
